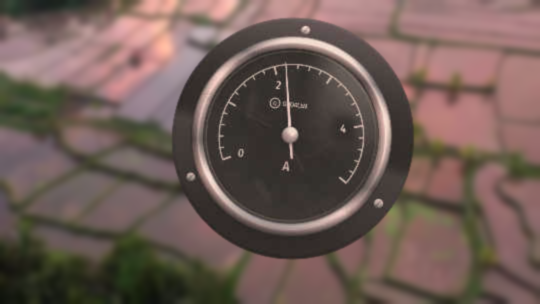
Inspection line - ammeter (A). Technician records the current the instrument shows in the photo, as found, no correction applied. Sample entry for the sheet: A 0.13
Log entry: A 2.2
